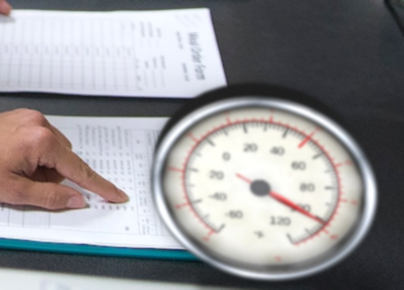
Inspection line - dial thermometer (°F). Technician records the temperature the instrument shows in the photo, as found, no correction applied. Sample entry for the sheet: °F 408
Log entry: °F 100
